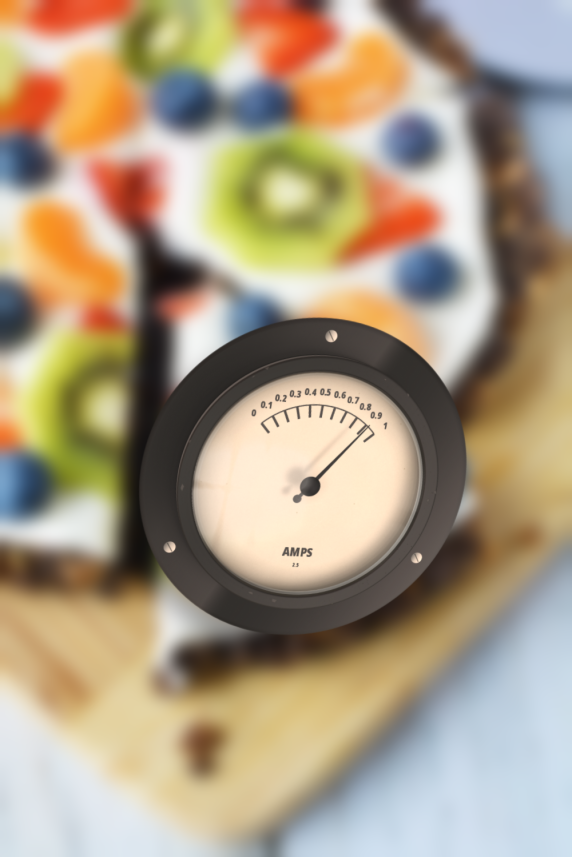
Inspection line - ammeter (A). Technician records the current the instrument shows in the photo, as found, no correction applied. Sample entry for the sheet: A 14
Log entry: A 0.9
